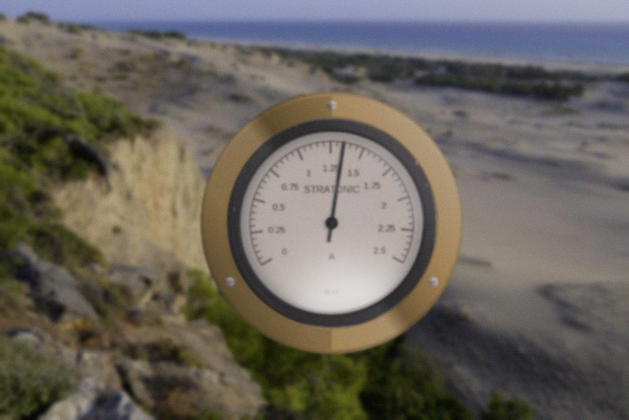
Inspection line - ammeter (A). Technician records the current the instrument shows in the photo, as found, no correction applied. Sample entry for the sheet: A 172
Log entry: A 1.35
